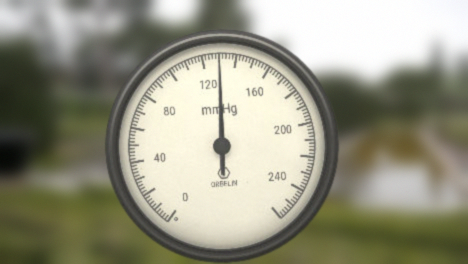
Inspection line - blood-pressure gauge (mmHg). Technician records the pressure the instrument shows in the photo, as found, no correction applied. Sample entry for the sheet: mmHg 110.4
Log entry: mmHg 130
